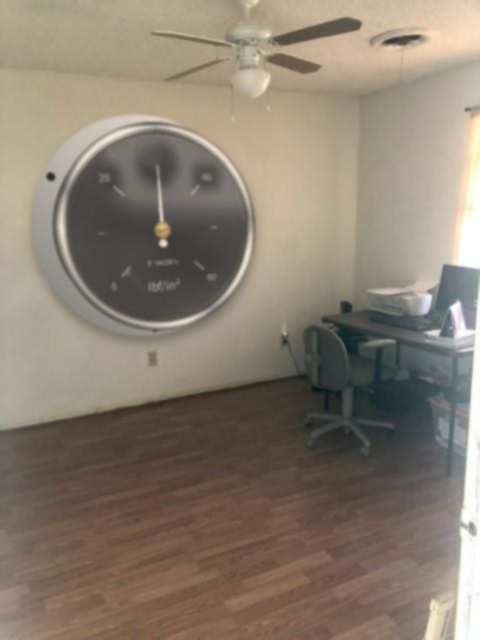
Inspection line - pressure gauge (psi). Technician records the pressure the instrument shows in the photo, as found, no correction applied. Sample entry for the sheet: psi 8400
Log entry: psi 30
